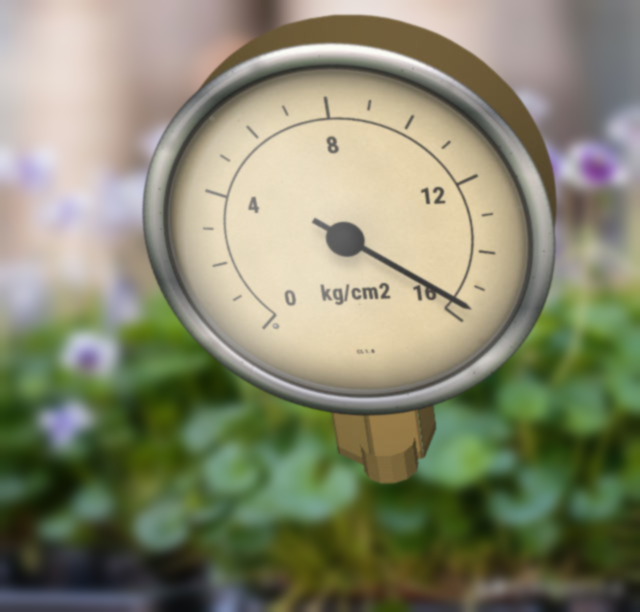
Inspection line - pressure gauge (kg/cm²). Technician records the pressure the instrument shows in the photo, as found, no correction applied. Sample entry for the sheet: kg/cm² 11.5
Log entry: kg/cm² 15.5
